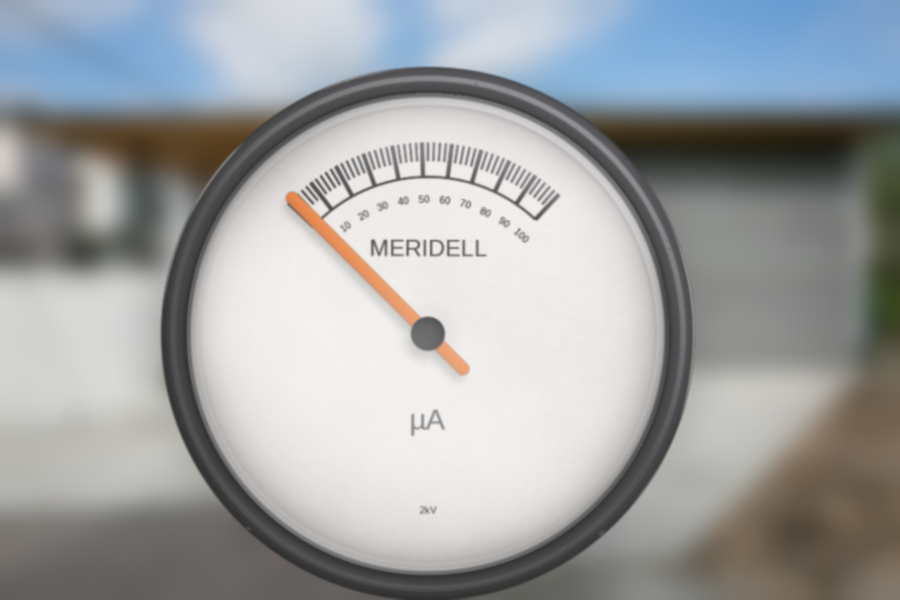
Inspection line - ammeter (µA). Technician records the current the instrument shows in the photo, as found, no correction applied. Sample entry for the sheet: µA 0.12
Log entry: µA 2
